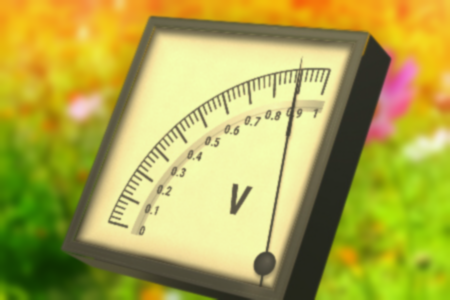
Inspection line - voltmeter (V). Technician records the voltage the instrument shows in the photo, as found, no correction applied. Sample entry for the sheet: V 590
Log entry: V 0.9
